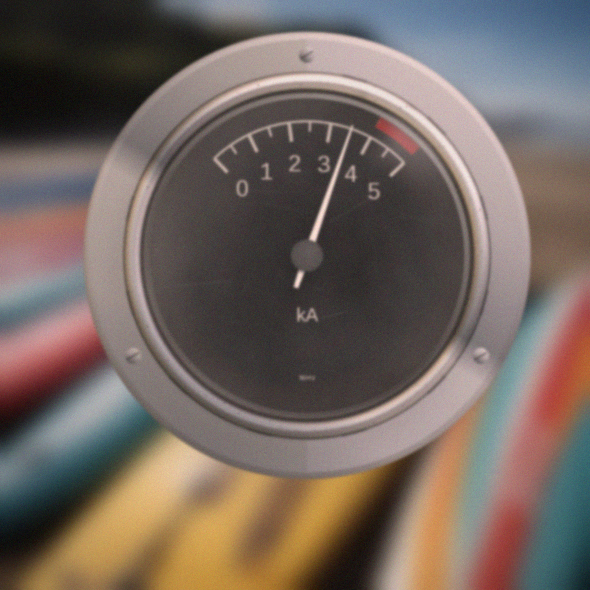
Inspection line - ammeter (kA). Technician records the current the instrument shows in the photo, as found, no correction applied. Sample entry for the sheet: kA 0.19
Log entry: kA 3.5
